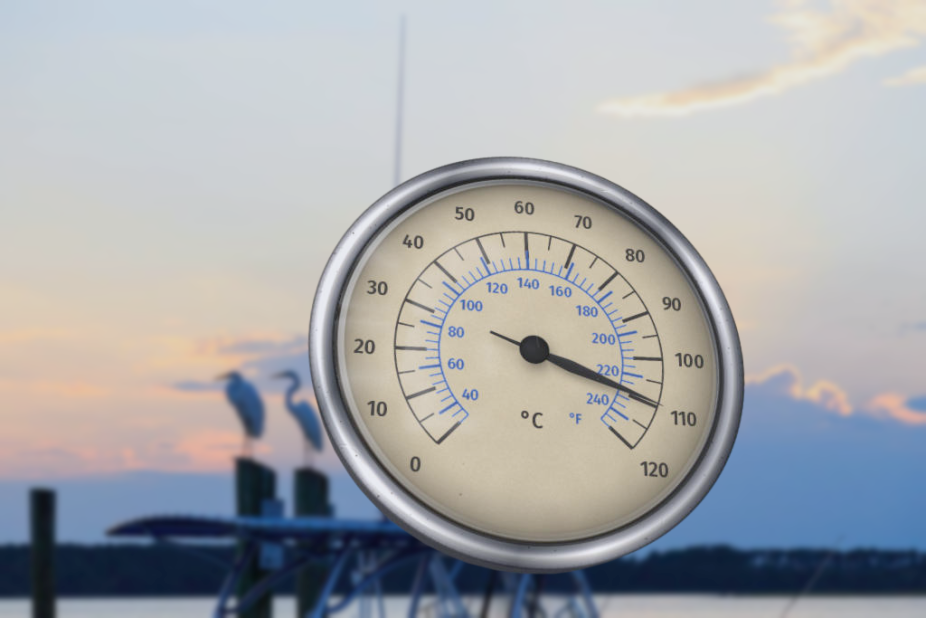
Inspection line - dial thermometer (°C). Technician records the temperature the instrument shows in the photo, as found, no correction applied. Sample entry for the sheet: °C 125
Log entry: °C 110
